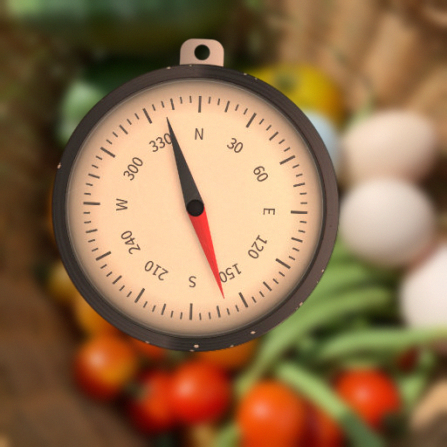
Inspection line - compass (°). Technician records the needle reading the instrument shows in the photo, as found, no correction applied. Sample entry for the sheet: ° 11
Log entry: ° 160
